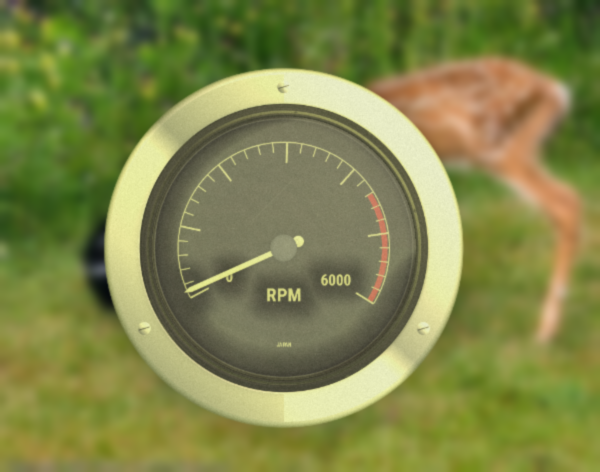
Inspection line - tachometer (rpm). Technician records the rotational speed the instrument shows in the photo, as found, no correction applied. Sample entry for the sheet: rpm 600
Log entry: rpm 100
